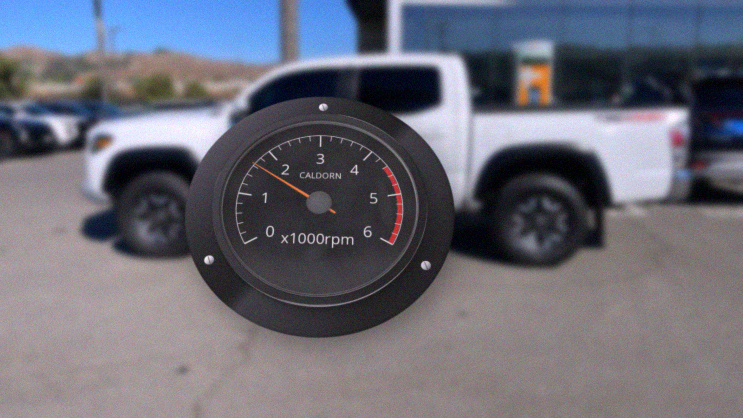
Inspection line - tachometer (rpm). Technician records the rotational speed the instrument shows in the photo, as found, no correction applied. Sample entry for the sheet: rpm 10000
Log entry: rpm 1600
